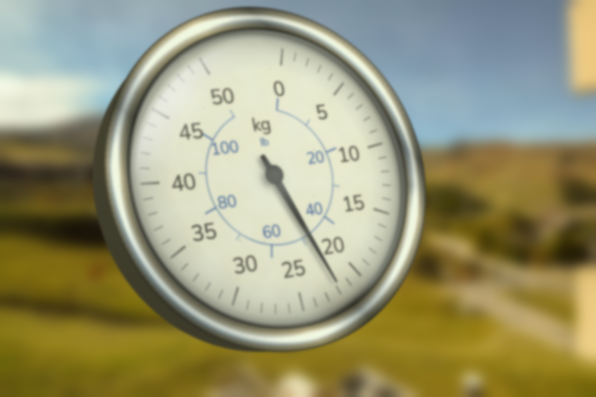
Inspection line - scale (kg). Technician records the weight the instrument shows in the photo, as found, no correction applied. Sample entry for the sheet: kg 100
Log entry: kg 22
